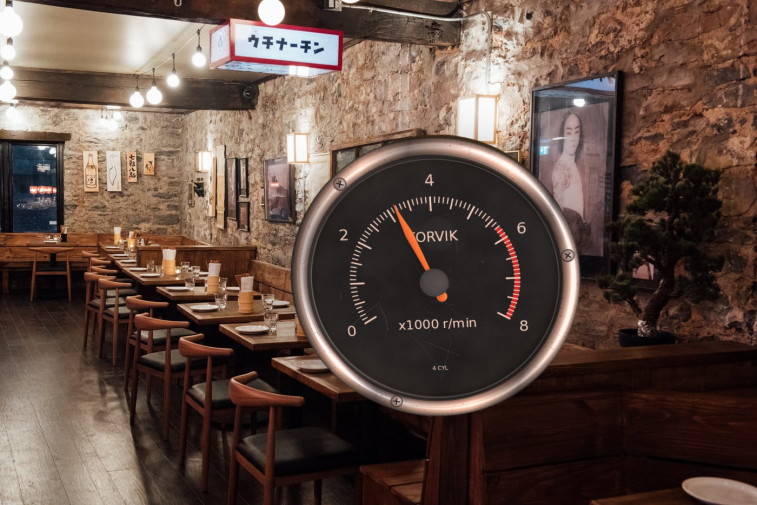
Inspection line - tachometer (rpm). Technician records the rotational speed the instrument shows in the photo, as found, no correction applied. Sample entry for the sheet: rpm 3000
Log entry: rpm 3200
